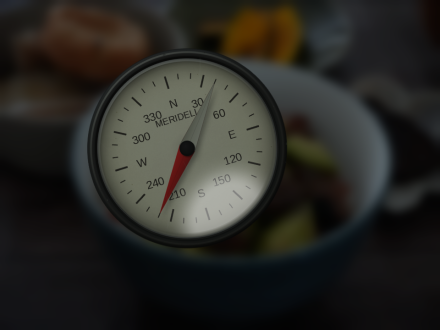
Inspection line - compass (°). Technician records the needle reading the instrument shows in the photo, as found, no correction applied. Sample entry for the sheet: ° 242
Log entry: ° 220
